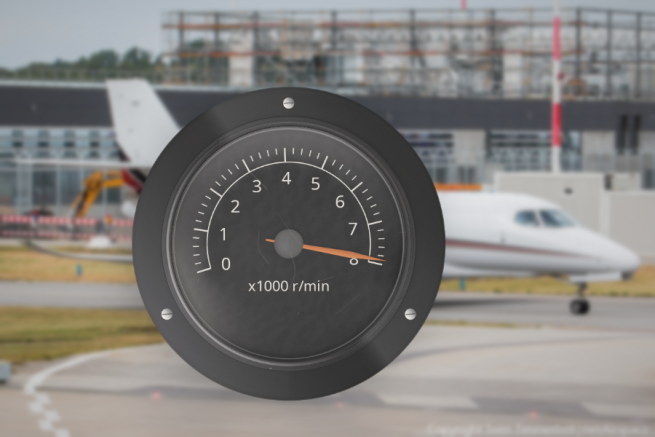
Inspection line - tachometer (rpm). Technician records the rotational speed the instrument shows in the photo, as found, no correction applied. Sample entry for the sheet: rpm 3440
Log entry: rpm 7900
